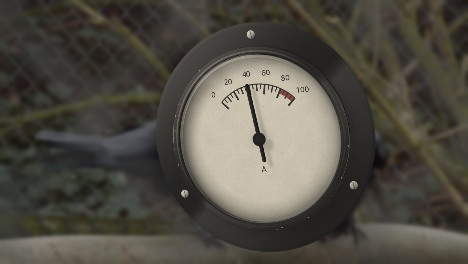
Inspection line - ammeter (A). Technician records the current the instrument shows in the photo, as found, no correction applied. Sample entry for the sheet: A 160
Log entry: A 40
